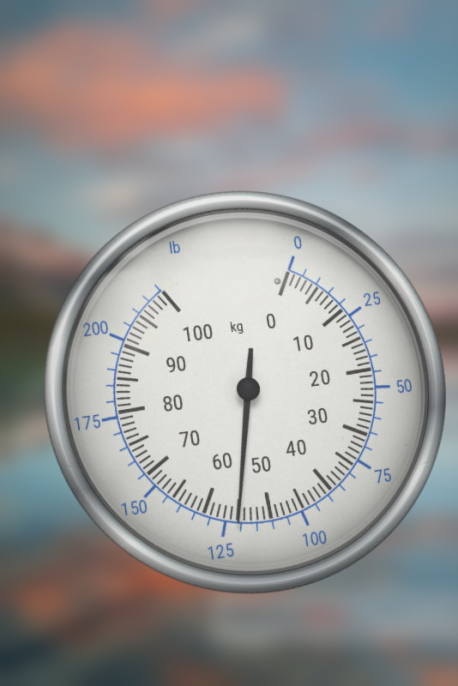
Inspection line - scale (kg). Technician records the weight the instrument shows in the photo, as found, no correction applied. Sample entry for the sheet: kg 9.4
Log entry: kg 55
